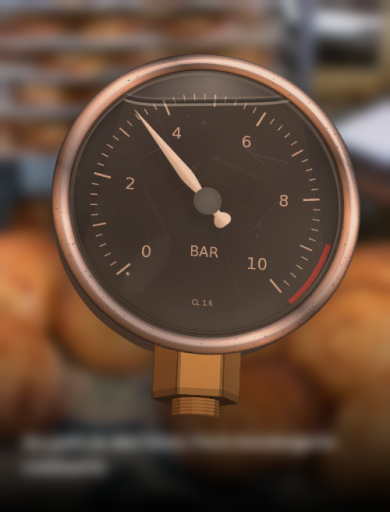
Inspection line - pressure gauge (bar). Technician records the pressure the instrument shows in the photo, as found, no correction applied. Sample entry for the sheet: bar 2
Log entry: bar 3.4
